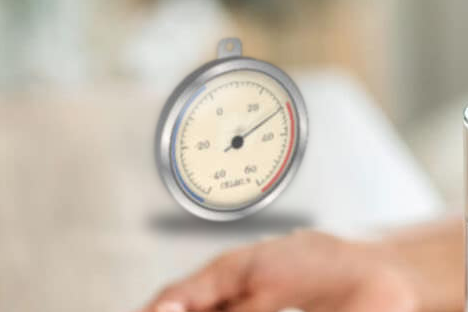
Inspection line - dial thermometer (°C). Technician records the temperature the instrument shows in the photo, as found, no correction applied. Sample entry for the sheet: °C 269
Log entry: °C 30
